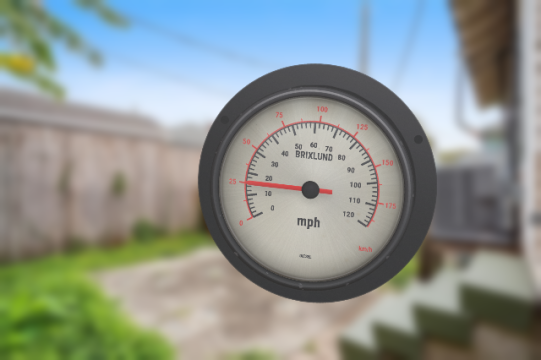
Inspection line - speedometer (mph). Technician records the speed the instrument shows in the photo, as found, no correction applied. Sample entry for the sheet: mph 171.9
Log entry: mph 16
